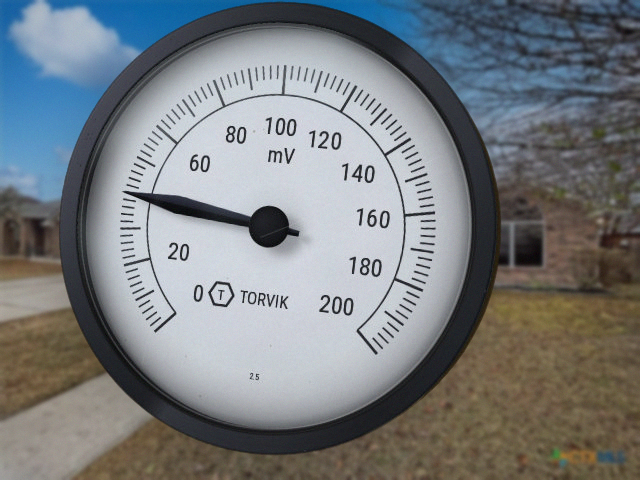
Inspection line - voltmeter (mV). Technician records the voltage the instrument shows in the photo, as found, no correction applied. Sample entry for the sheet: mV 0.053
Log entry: mV 40
